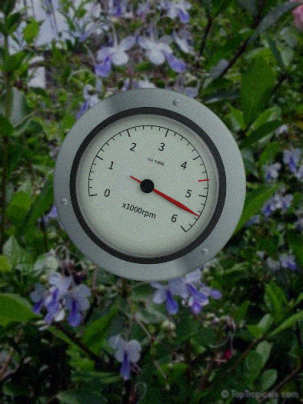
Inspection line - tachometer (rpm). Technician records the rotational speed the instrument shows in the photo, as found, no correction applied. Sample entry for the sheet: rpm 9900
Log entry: rpm 5500
